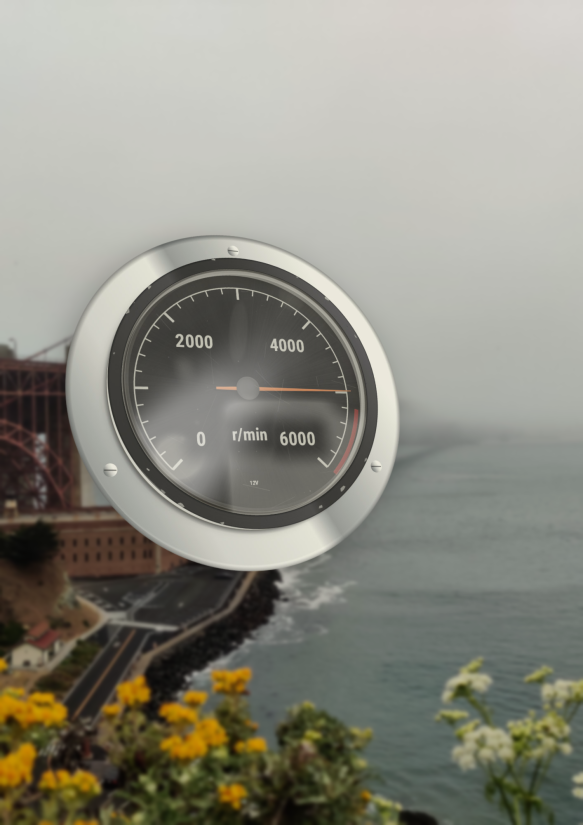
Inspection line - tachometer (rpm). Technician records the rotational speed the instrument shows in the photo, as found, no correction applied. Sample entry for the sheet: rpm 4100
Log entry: rpm 5000
